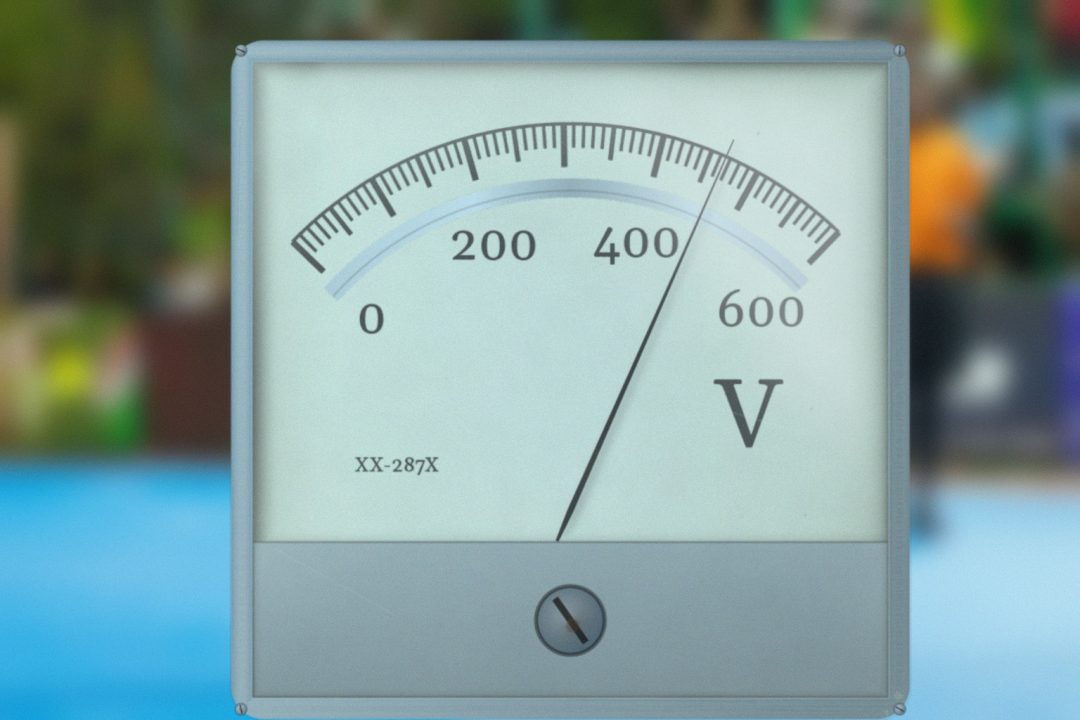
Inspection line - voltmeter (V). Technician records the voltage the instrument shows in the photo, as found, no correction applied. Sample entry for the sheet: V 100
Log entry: V 465
